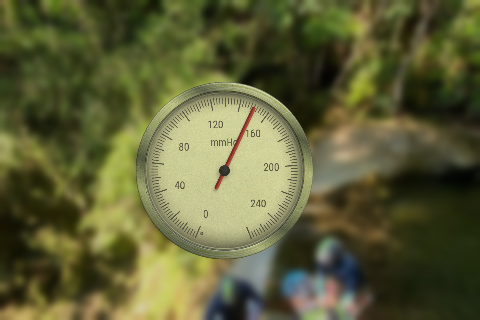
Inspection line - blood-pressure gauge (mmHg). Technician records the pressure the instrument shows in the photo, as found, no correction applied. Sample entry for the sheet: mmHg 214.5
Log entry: mmHg 150
